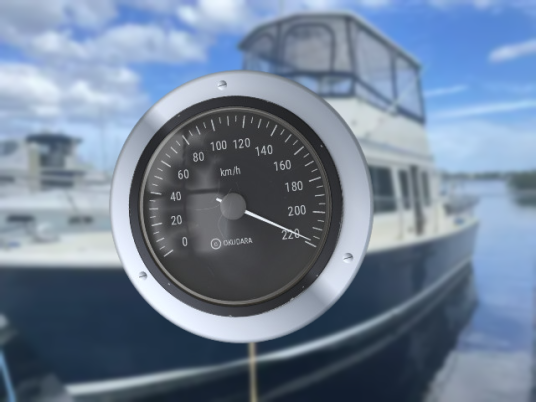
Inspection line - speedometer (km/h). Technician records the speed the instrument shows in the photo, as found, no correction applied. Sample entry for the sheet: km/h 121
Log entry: km/h 217.5
